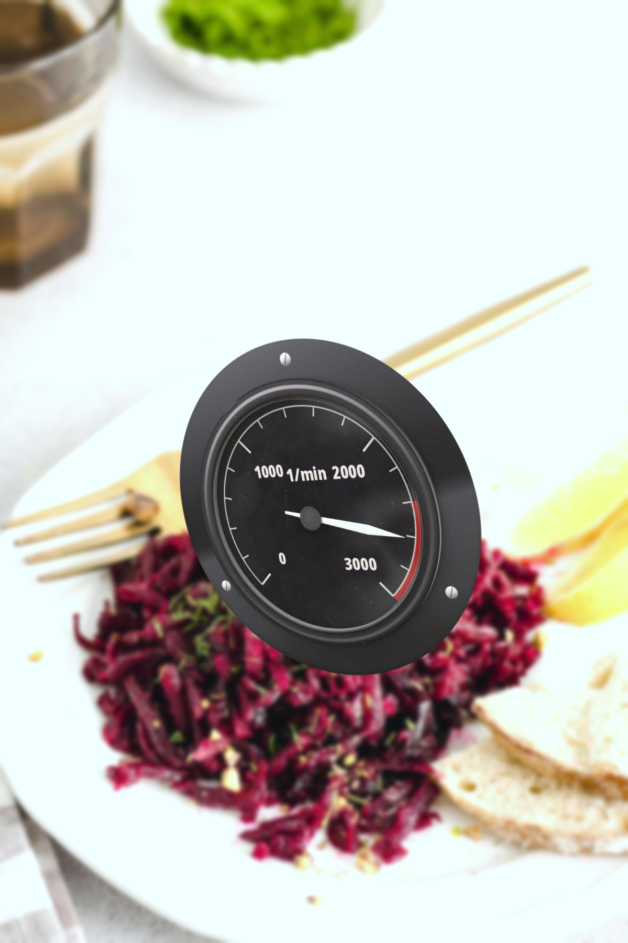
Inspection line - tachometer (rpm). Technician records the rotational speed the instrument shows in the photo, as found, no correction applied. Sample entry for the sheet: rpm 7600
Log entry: rpm 2600
